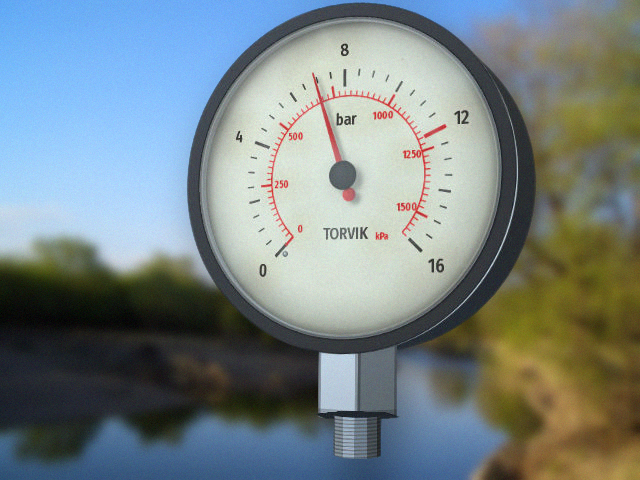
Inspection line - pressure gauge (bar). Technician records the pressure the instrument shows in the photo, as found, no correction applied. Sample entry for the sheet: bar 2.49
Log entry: bar 7
